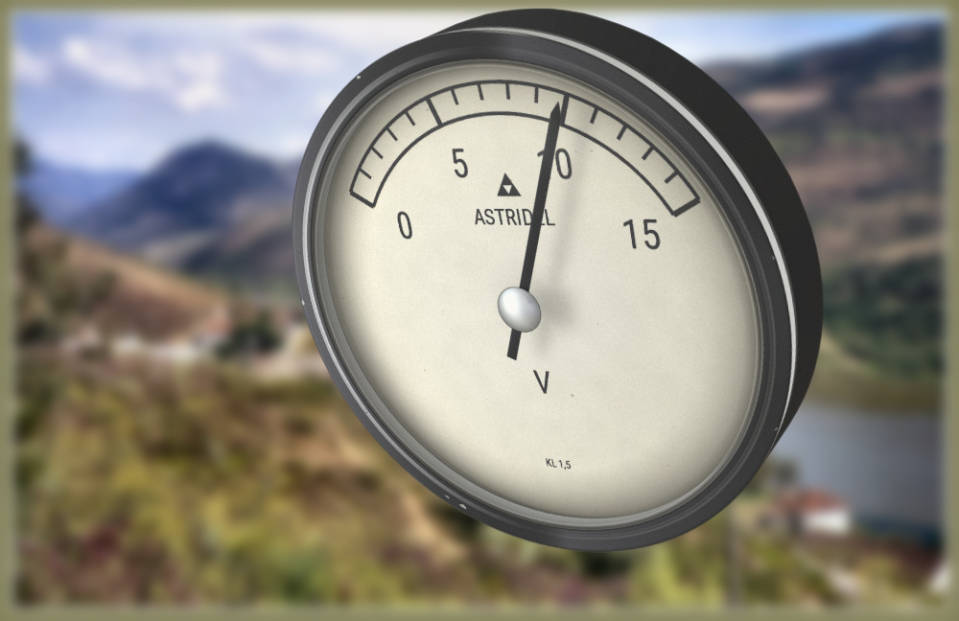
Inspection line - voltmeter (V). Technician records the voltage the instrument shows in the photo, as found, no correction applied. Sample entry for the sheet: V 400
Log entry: V 10
